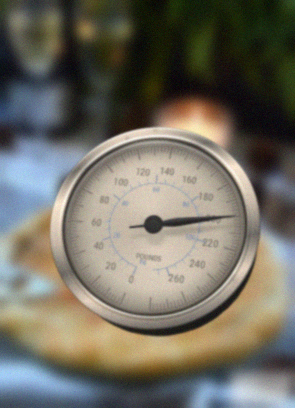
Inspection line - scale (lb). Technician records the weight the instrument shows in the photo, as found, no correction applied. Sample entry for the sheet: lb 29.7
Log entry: lb 200
